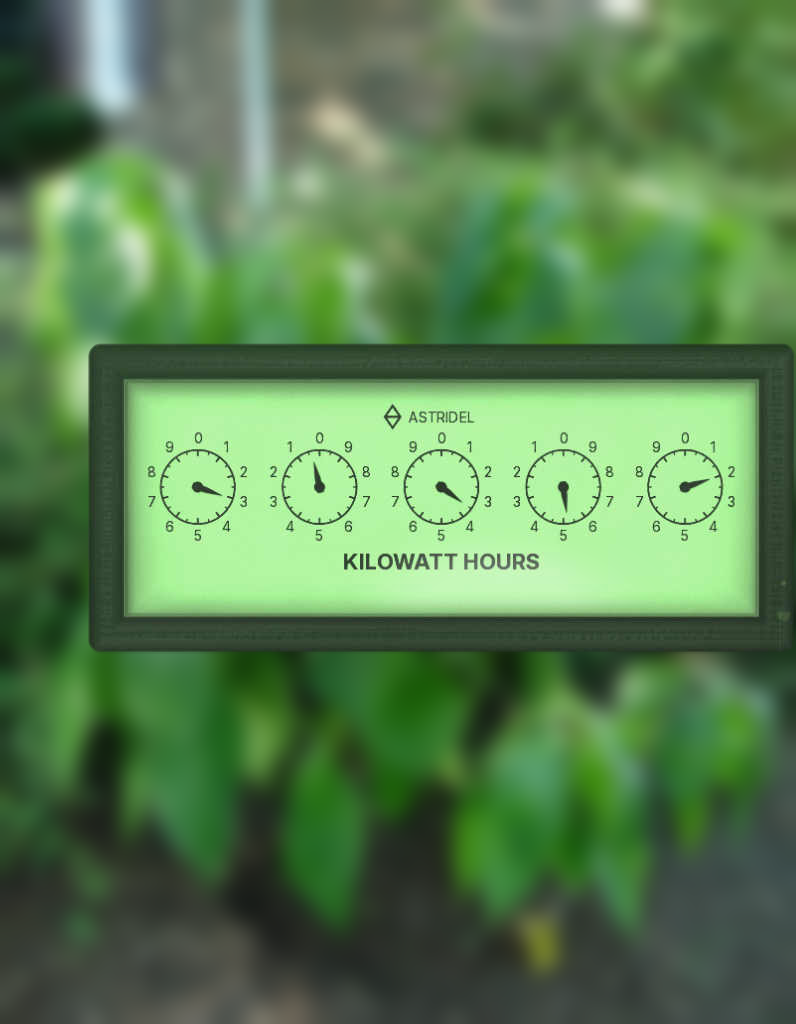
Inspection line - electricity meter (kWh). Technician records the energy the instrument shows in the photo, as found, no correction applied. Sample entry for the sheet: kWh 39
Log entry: kWh 30352
